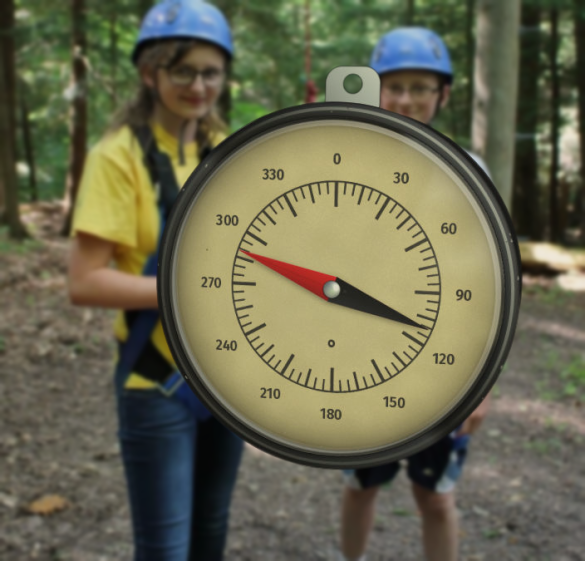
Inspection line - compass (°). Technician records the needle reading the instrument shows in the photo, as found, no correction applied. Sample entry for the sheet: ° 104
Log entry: ° 290
